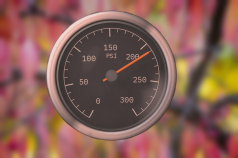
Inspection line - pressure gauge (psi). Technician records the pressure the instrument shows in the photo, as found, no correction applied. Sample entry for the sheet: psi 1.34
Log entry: psi 210
